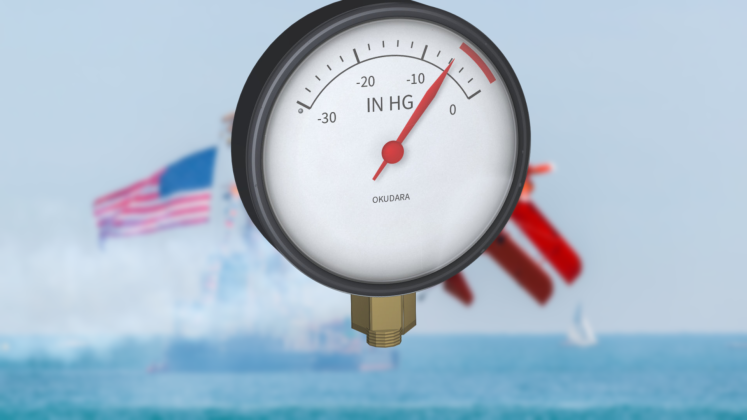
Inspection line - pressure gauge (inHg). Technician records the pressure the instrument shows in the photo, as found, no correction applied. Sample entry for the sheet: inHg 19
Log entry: inHg -6
